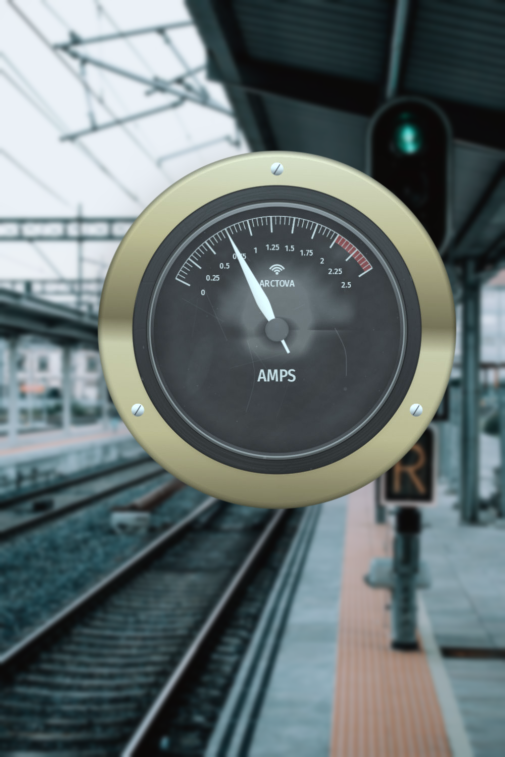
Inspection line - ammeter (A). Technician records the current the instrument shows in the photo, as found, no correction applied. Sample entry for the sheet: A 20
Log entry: A 0.75
